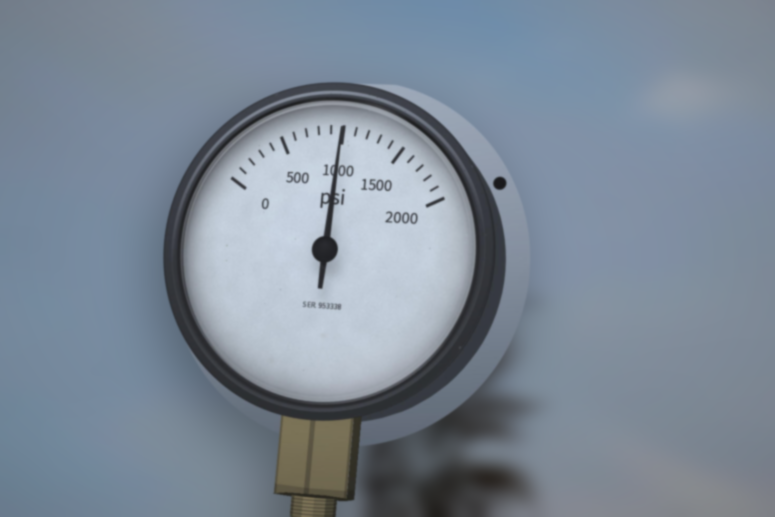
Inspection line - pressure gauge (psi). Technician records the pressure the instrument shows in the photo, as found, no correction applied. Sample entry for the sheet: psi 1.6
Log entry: psi 1000
